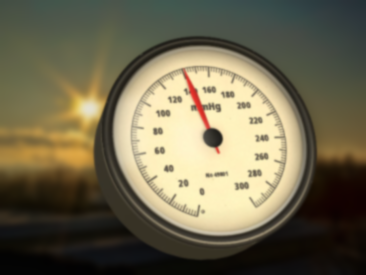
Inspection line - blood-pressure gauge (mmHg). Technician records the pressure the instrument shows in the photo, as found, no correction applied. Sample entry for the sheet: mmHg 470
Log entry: mmHg 140
